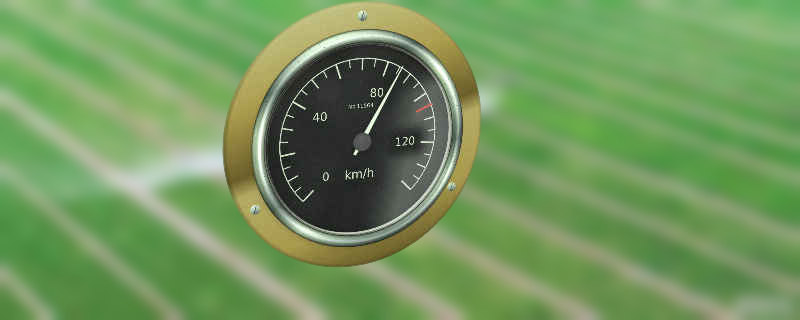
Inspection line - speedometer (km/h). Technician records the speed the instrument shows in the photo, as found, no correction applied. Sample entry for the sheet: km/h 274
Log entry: km/h 85
